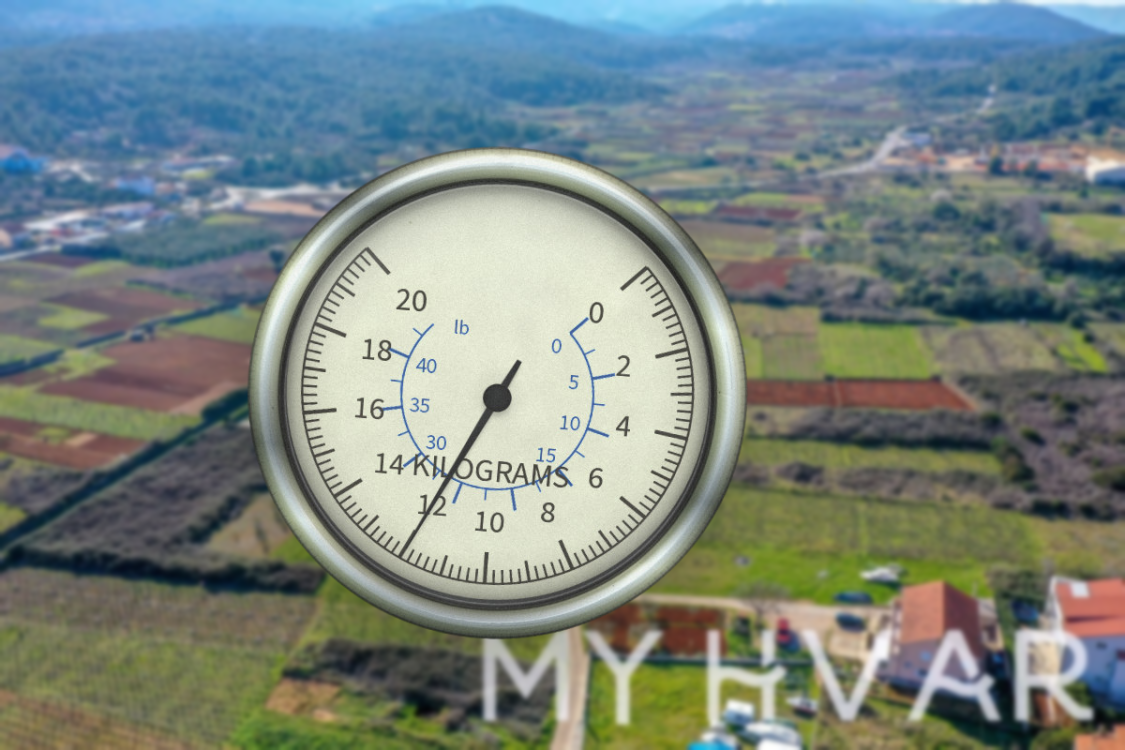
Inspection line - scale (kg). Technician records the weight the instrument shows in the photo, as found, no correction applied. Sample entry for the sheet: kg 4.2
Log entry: kg 12
